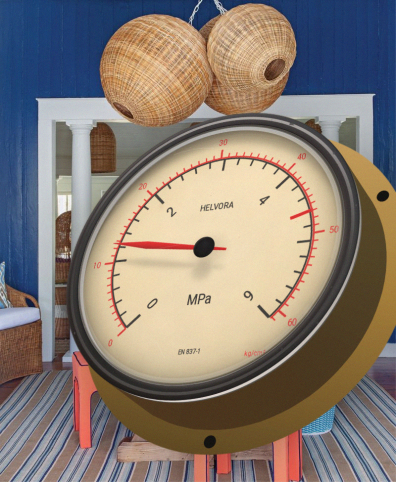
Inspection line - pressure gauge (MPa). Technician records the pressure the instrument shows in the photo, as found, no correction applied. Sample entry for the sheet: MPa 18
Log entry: MPa 1.2
